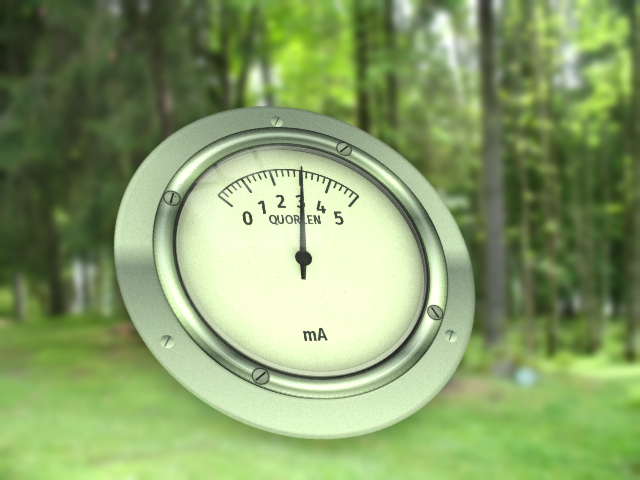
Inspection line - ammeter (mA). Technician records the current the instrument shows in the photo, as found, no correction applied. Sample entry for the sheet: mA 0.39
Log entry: mA 3
